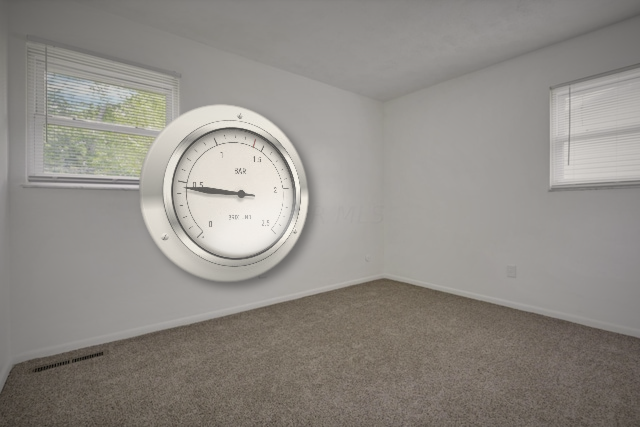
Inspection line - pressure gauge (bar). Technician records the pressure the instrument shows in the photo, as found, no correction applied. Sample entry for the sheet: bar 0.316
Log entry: bar 0.45
